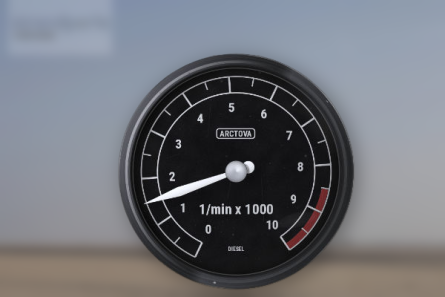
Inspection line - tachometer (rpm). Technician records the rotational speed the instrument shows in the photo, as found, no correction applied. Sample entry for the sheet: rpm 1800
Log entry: rpm 1500
